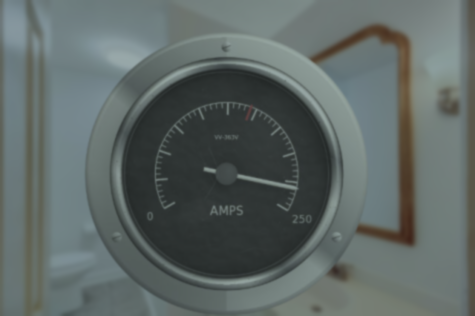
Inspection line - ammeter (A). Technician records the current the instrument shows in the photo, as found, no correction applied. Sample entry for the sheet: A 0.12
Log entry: A 230
